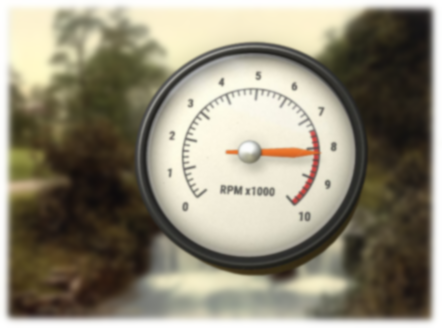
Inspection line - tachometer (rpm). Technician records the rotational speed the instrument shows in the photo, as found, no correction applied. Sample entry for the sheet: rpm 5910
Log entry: rpm 8200
